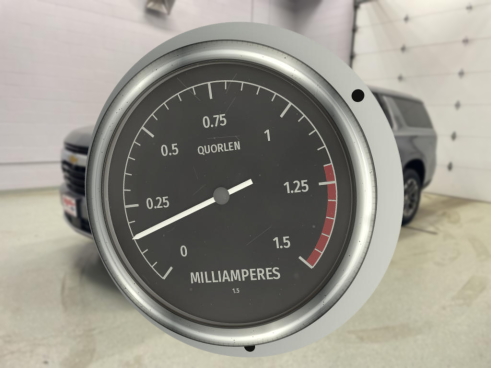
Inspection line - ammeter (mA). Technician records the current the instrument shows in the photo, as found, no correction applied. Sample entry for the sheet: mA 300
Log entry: mA 0.15
